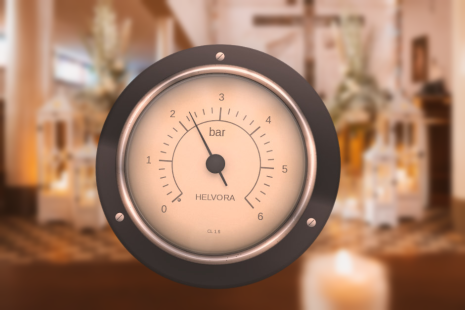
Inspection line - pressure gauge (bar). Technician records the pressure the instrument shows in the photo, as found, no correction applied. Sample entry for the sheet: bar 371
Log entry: bar 2.3
